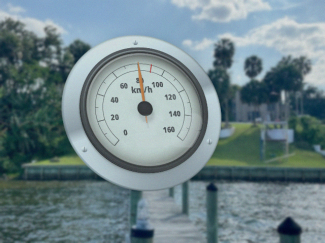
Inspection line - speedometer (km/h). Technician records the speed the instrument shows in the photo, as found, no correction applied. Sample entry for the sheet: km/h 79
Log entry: km/h 80
